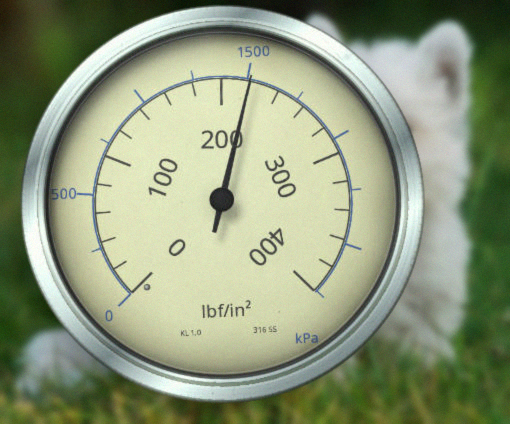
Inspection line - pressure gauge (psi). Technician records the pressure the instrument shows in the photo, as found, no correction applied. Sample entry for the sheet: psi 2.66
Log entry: psi 220
